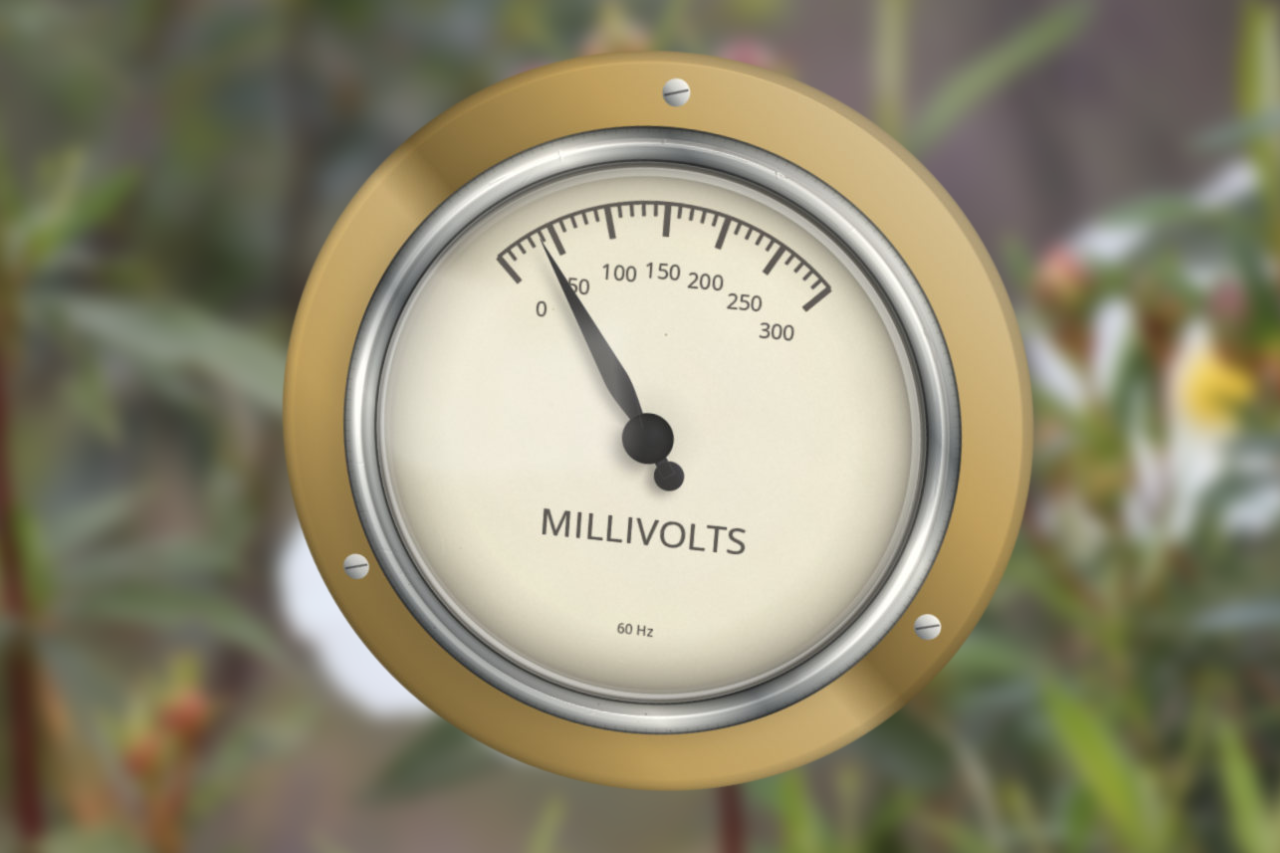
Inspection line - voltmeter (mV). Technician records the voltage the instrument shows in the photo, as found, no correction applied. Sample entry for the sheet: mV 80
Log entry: mV 40
